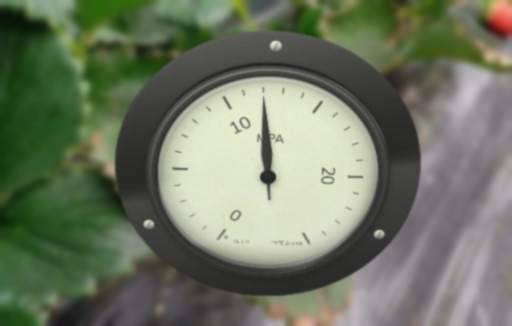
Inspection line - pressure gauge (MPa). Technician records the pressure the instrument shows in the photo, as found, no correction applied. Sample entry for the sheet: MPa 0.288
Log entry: MPa 12
